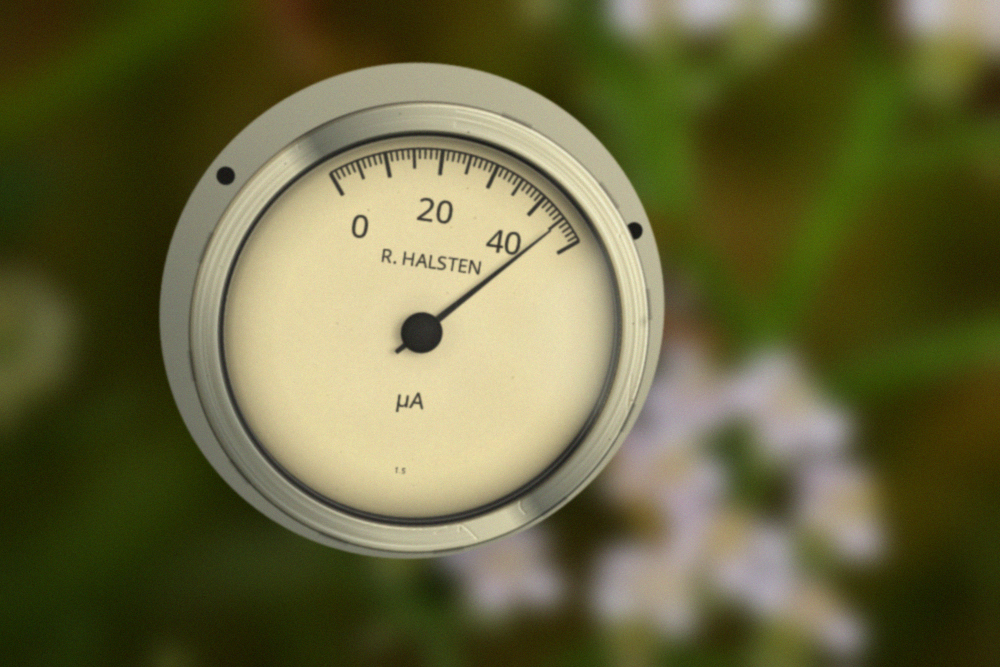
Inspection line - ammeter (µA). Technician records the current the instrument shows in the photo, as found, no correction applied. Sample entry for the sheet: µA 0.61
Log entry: µA 45
